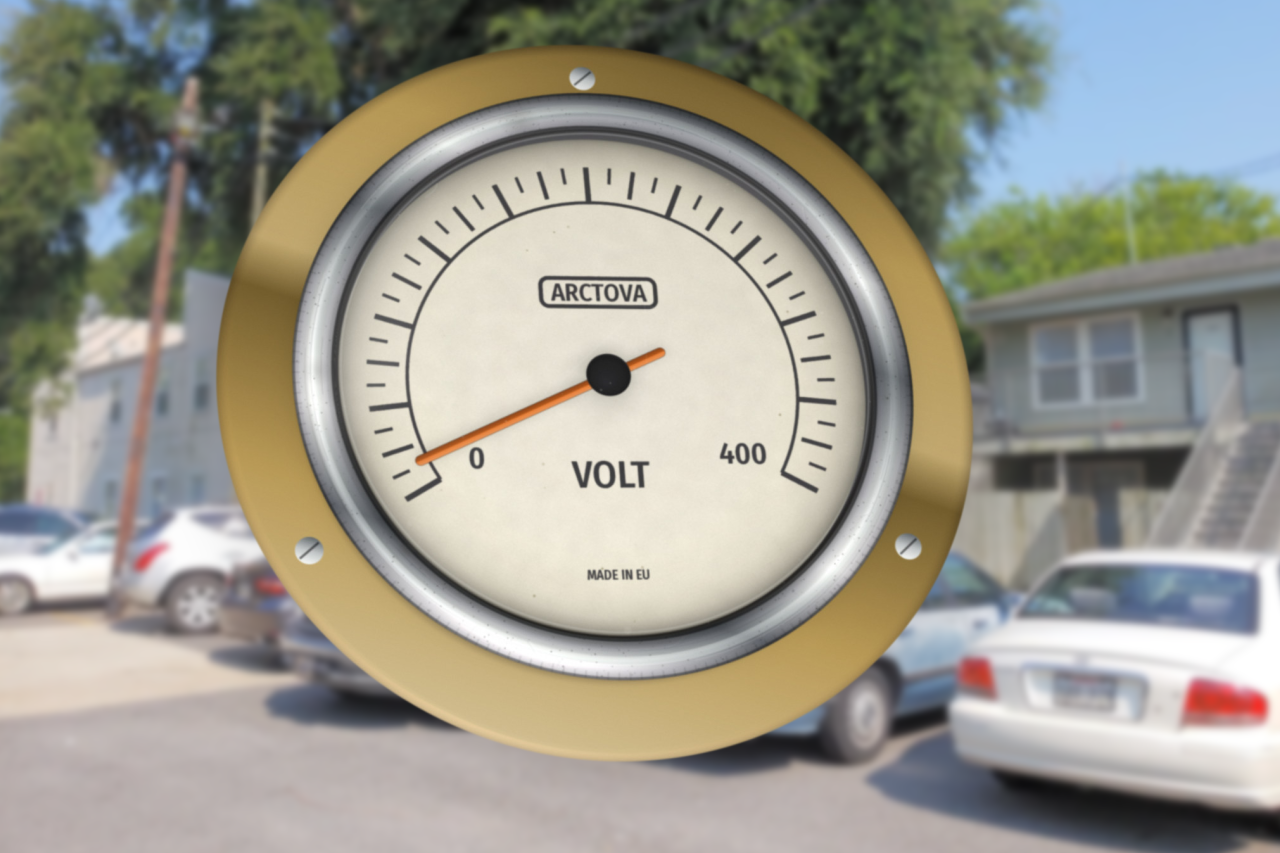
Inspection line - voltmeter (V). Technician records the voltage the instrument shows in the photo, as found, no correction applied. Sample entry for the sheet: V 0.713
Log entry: V 10
